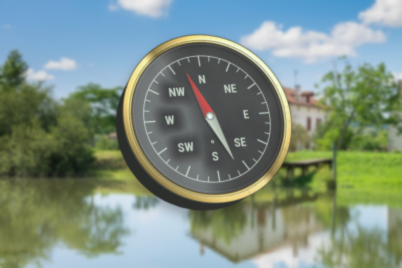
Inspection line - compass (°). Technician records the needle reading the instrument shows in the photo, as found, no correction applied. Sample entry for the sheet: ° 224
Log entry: ° 340
